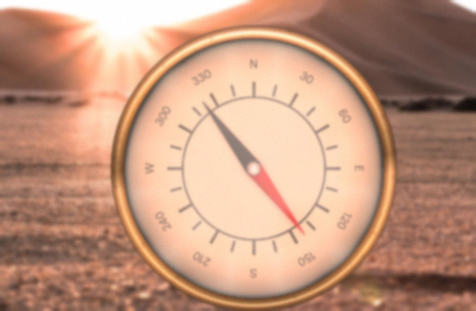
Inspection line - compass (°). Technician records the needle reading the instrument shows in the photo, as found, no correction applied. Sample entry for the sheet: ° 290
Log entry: ° 142.5
